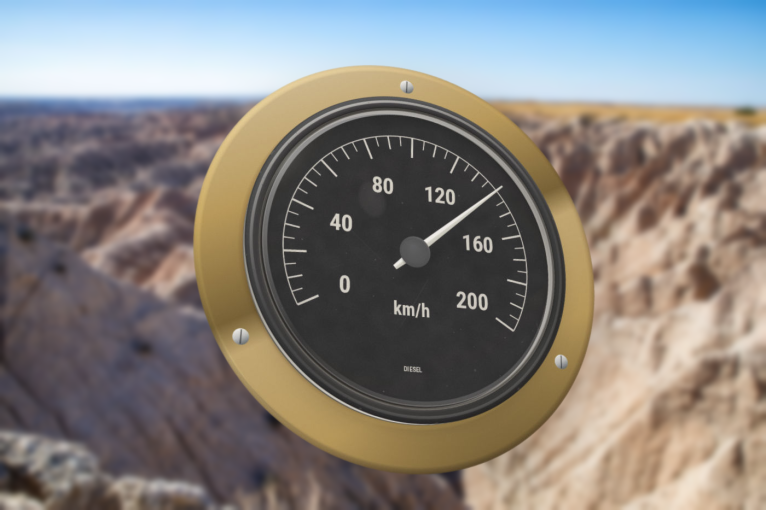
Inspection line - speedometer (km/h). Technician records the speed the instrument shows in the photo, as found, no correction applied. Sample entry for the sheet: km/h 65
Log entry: km/h 140
